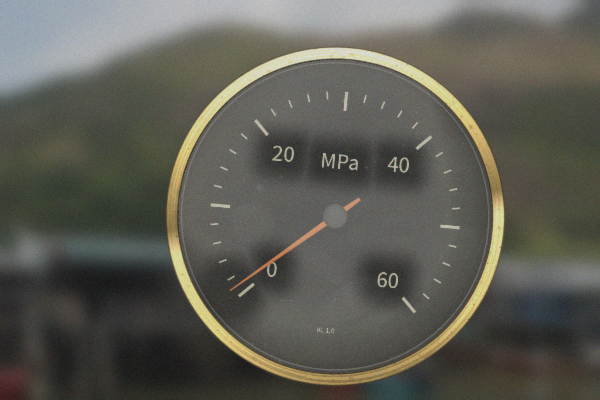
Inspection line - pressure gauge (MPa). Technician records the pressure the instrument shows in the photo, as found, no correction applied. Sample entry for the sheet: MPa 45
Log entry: MPa 1
